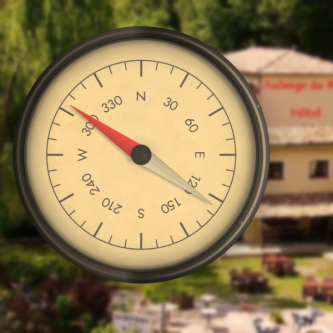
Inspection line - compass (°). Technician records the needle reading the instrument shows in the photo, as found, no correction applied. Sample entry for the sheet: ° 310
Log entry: ° 305
